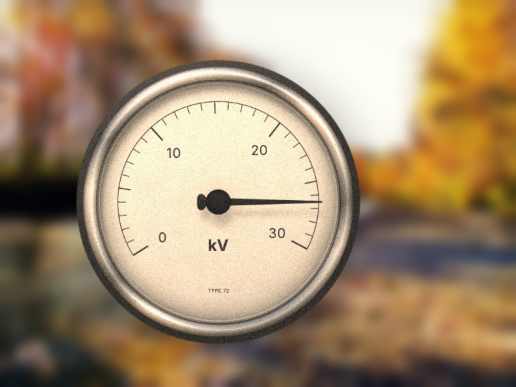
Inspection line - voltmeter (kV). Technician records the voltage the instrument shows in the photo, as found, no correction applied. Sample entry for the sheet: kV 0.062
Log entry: kV 26.5
